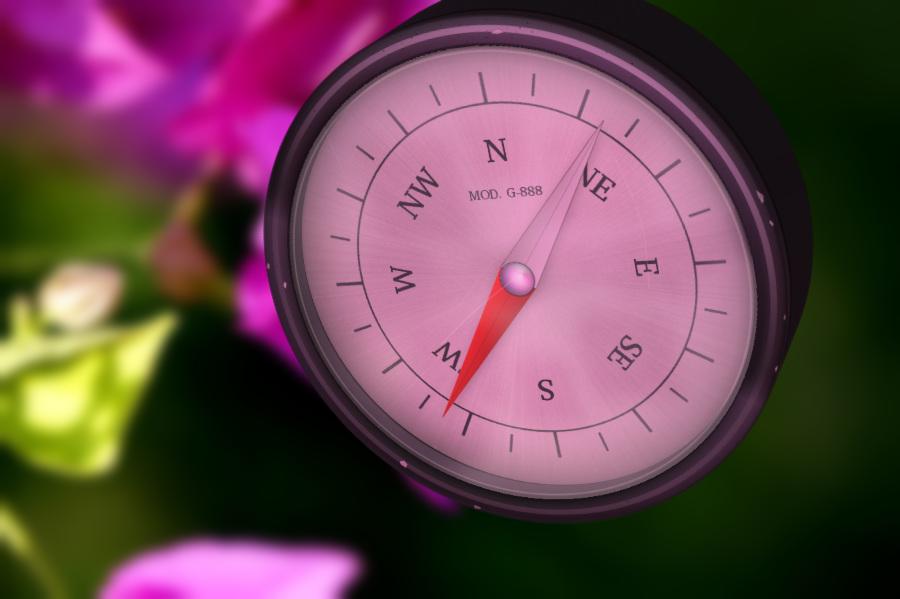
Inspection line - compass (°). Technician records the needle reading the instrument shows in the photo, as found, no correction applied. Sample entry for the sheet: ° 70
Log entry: ° 217.5
